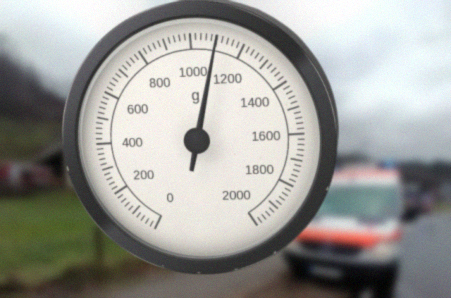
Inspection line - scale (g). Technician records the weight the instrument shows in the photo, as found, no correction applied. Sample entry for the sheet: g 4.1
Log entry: g 1100
